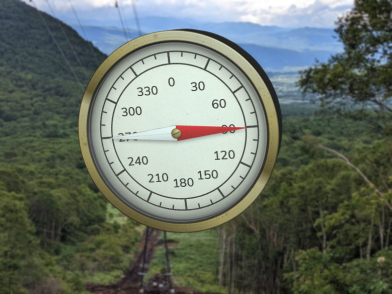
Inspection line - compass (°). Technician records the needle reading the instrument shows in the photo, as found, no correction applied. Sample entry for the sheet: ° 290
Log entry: ° 90
